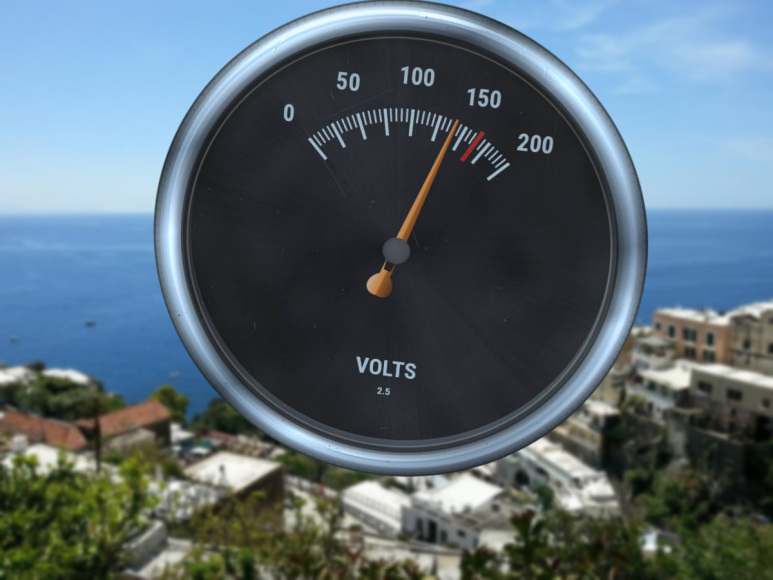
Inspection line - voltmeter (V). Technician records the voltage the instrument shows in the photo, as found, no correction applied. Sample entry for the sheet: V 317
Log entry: V 140
